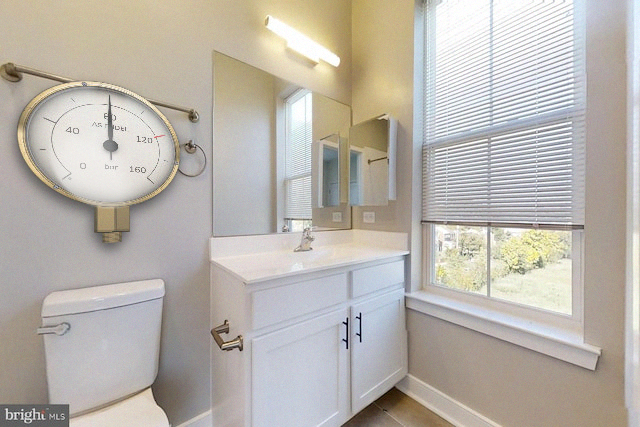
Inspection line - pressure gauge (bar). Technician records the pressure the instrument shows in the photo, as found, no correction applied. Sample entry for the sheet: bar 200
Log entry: bar 80
